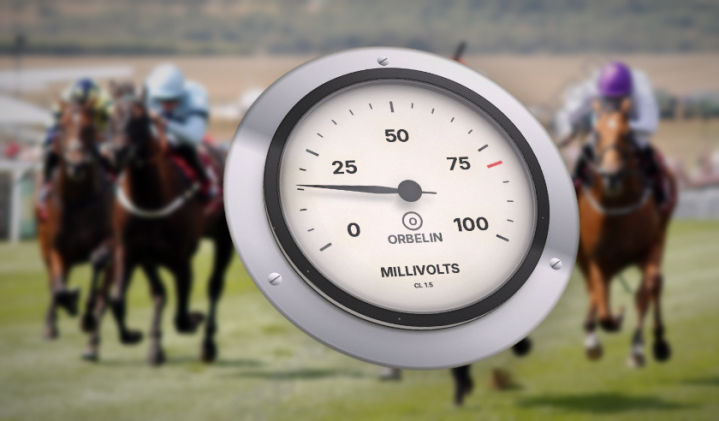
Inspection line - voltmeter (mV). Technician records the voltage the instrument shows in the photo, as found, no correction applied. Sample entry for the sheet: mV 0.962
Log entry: mV 15
